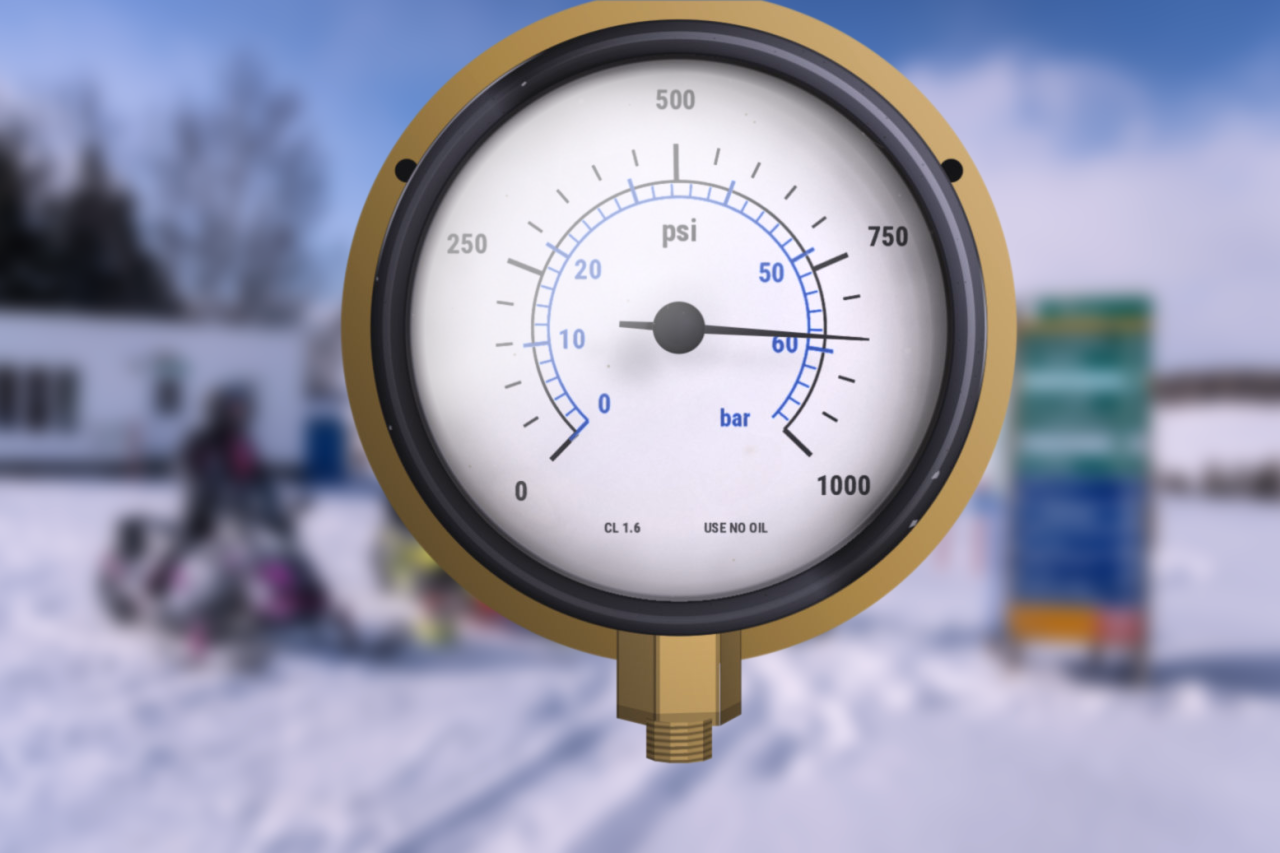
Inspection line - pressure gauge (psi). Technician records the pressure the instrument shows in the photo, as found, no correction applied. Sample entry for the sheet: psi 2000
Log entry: psi 850
